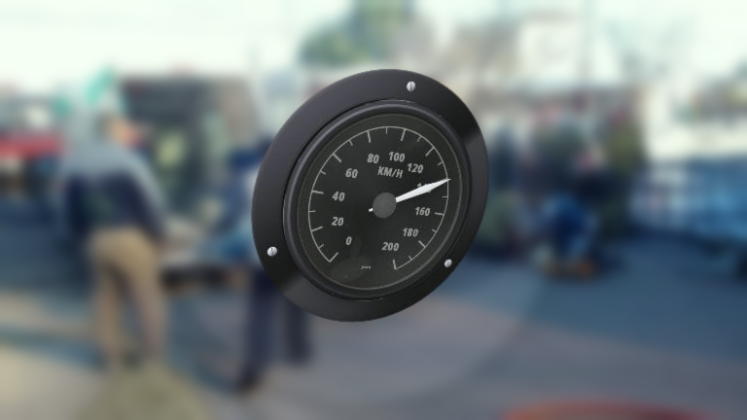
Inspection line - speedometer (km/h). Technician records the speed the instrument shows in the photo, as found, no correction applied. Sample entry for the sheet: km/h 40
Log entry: km/h 140
